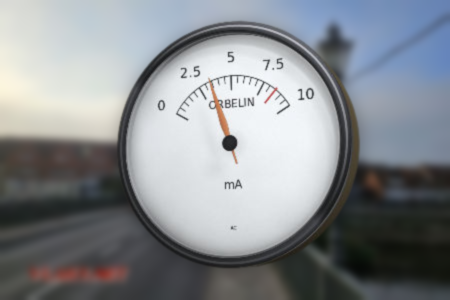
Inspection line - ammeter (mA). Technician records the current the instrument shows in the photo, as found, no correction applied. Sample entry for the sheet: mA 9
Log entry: mA 3.5
